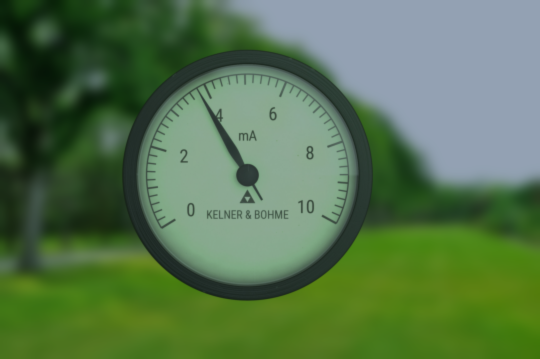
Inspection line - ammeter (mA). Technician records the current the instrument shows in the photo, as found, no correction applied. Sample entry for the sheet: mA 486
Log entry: mA 3.8
